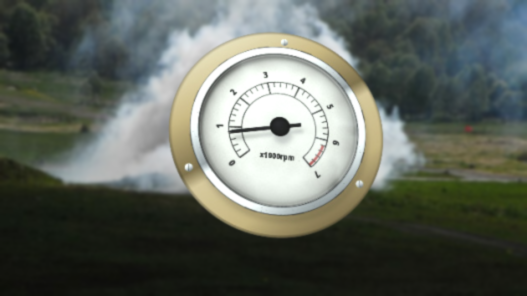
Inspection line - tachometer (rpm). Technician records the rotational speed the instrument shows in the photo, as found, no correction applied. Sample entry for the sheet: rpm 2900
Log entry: rpm 800
